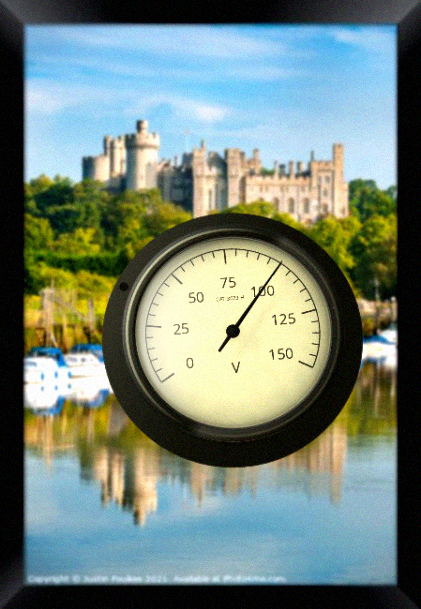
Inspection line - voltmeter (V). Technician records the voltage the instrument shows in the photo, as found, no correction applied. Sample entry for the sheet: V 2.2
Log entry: V 100
